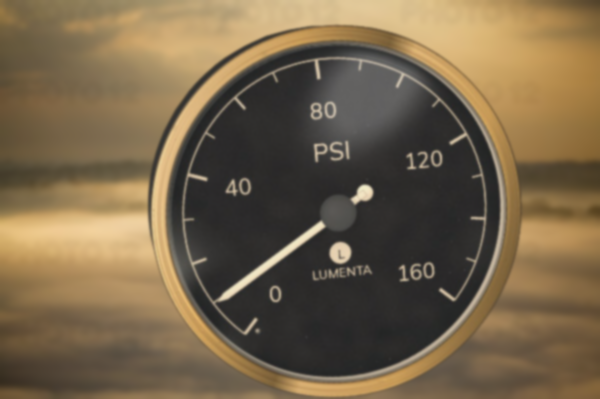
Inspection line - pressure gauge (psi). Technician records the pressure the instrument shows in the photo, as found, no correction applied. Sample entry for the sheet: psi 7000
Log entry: psi 10
